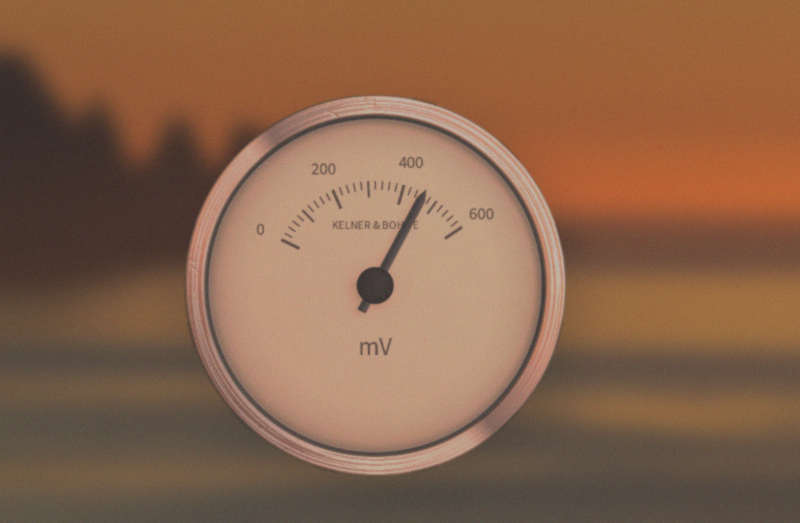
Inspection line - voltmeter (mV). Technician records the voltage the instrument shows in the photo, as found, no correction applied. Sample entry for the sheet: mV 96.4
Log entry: mV 460
